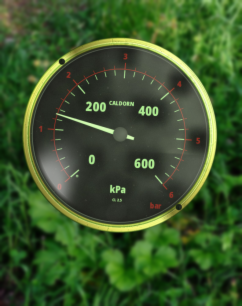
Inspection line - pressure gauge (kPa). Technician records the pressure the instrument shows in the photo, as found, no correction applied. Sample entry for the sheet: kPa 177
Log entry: kPa 130
